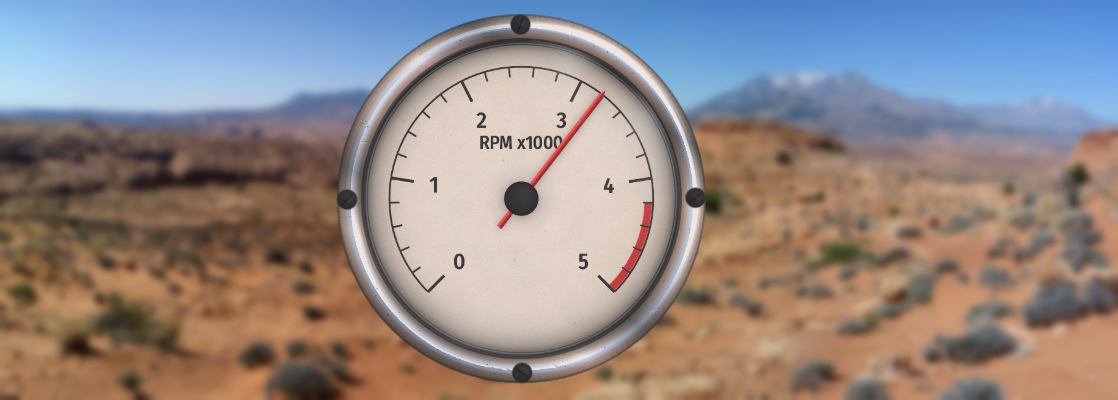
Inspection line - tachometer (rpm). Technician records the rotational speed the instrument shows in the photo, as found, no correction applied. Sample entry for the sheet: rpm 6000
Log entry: rpm 3200
